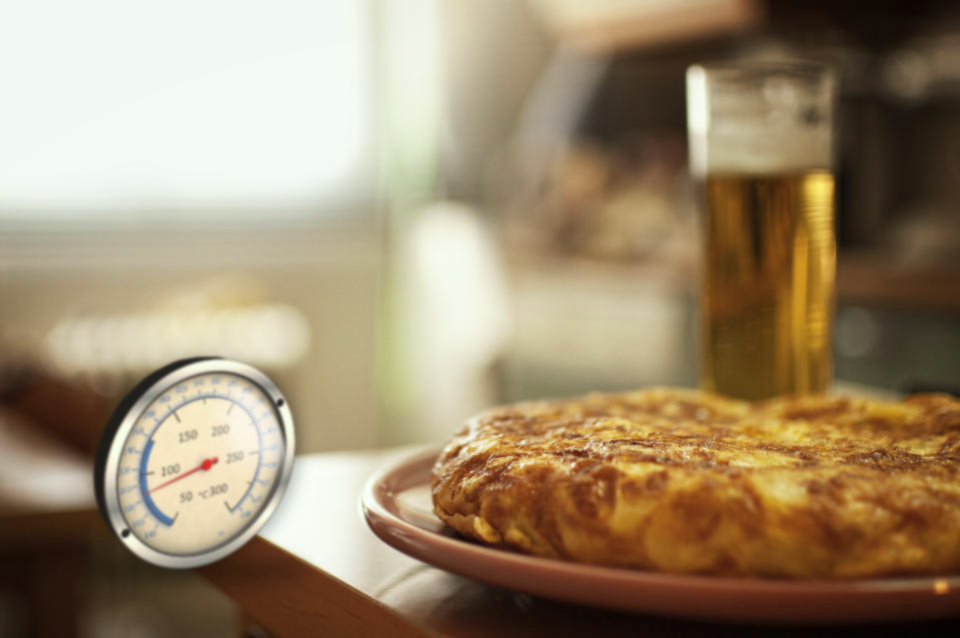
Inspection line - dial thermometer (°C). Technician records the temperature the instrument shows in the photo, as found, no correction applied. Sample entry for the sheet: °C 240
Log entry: °C 87.5
